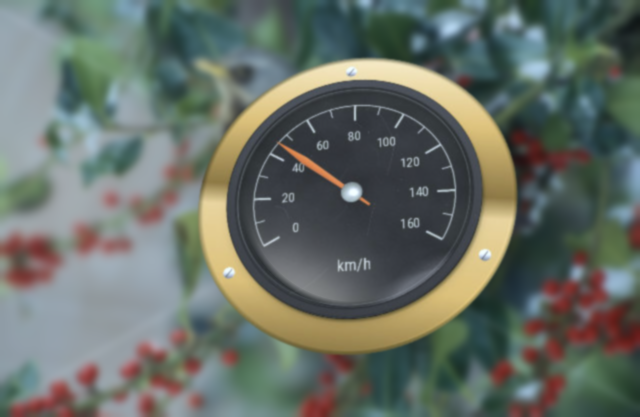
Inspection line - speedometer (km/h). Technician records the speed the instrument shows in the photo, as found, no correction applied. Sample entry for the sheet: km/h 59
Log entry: km/h 45
